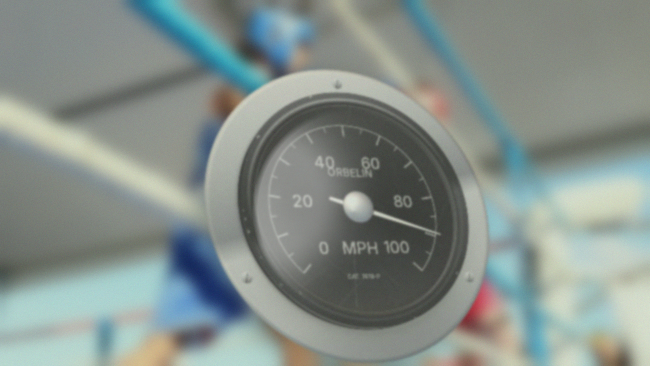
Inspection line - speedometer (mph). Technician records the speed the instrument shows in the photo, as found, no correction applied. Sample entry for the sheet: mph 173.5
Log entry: mph 90
